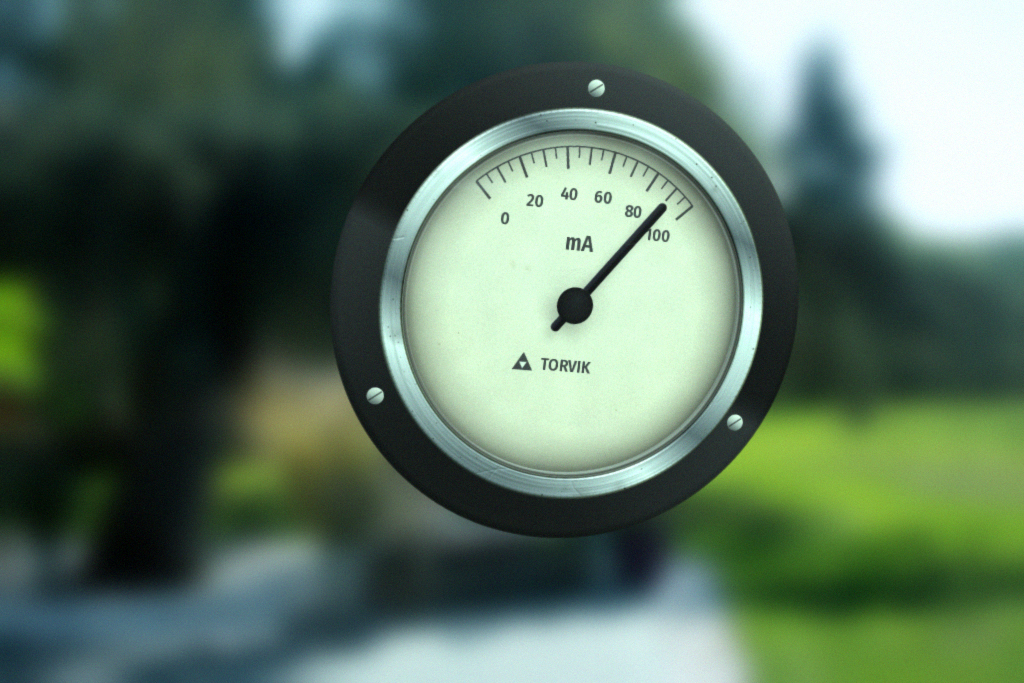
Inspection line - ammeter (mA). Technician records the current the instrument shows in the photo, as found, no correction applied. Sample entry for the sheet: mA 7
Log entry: mA 90
